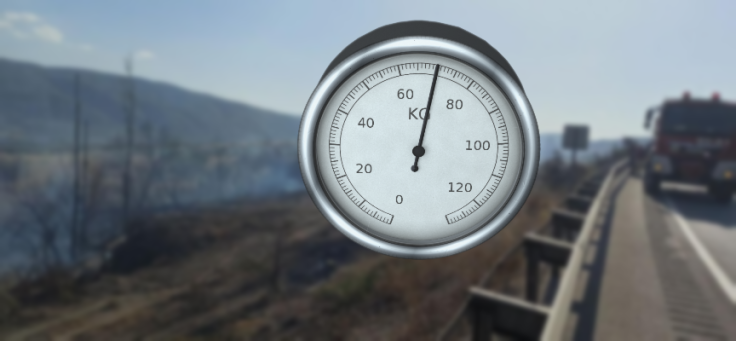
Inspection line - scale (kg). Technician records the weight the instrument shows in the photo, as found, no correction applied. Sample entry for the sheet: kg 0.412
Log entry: kg 70
